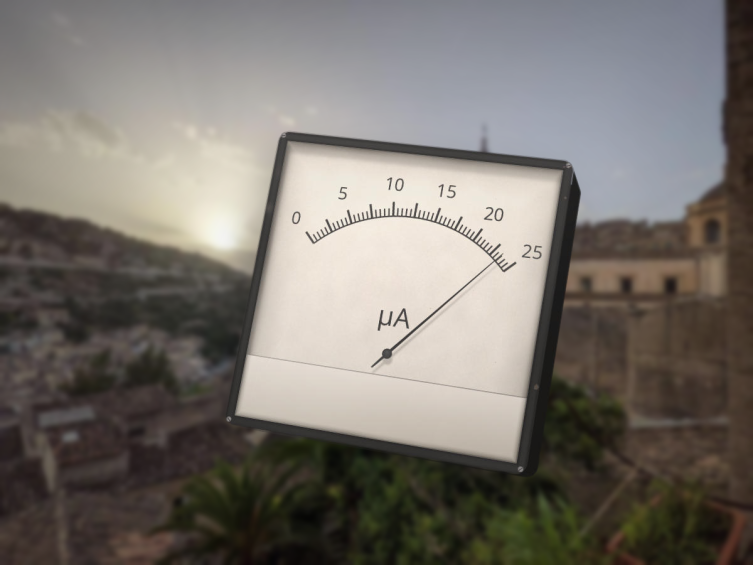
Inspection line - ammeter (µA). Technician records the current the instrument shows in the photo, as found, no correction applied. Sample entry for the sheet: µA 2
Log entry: µA 23.5
